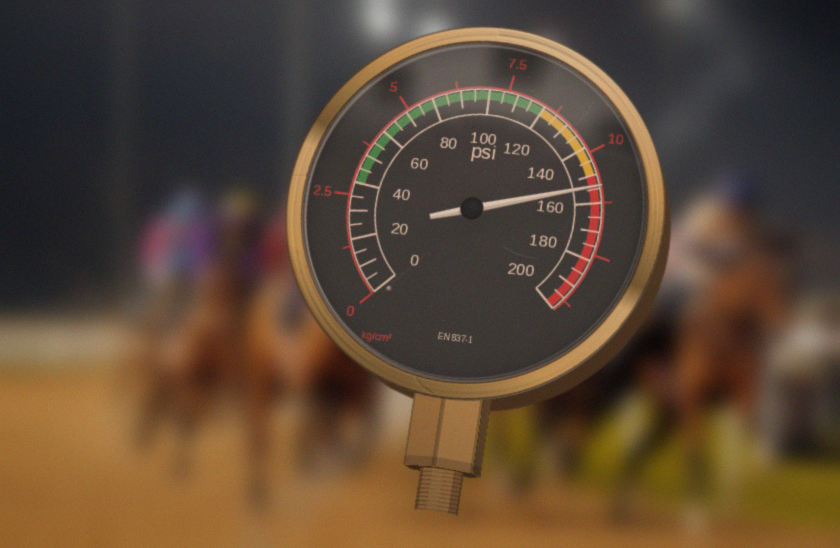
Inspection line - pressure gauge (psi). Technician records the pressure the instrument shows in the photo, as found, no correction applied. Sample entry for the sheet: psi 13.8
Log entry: psi 155
